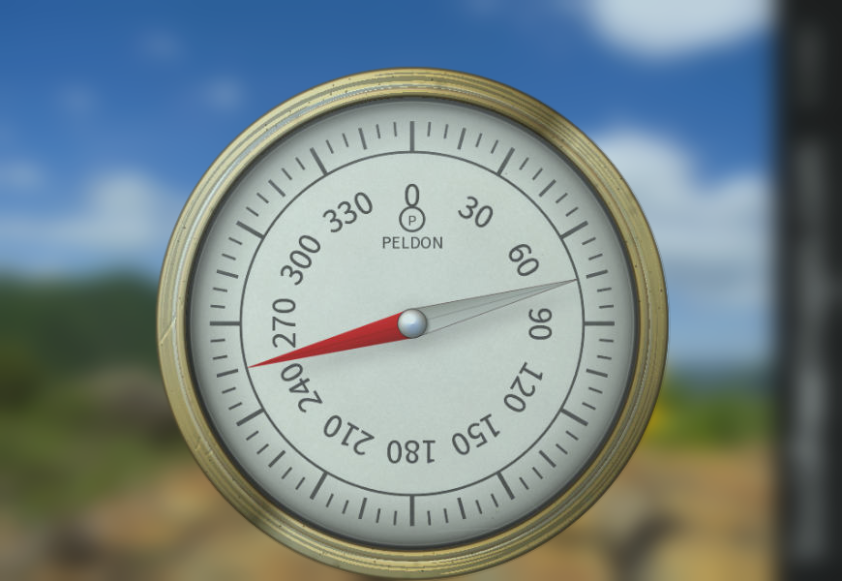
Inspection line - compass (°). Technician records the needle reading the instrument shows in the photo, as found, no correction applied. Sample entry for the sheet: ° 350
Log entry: ° 255
